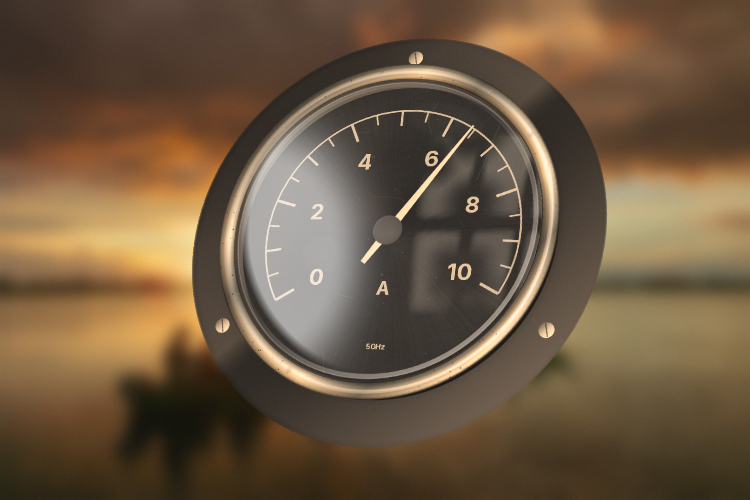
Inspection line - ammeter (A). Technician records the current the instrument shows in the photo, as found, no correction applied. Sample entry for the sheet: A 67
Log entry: A 6.5
